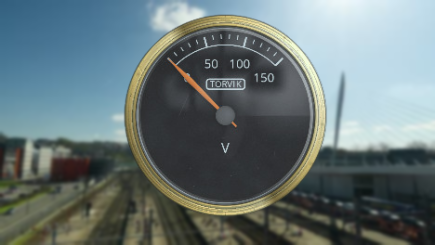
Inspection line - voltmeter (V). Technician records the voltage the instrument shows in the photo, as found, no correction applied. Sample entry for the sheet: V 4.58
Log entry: V 0
